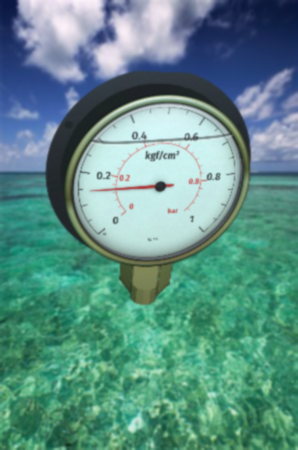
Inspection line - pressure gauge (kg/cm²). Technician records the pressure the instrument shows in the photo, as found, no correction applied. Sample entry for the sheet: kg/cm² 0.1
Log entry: kg/cm² 0.15
